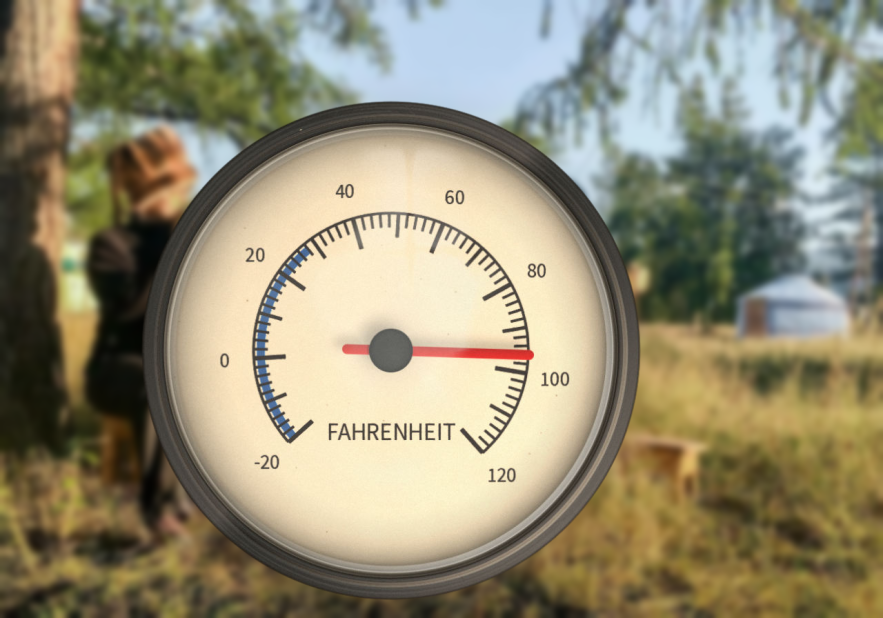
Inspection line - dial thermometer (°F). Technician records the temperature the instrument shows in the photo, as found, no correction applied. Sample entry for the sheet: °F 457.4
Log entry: °F 96
